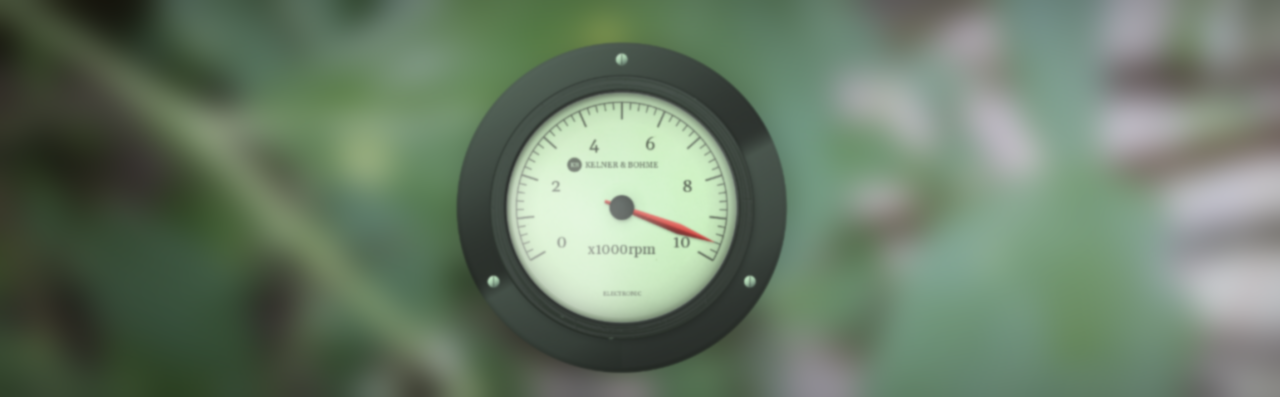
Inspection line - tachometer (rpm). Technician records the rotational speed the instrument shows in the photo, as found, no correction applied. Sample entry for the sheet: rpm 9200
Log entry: rpm 9600
